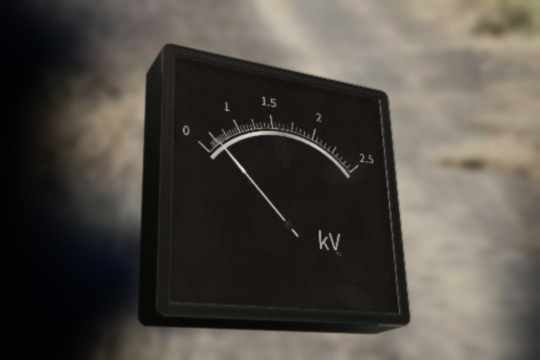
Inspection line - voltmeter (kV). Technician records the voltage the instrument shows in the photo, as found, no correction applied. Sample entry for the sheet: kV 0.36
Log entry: kV 0.5
